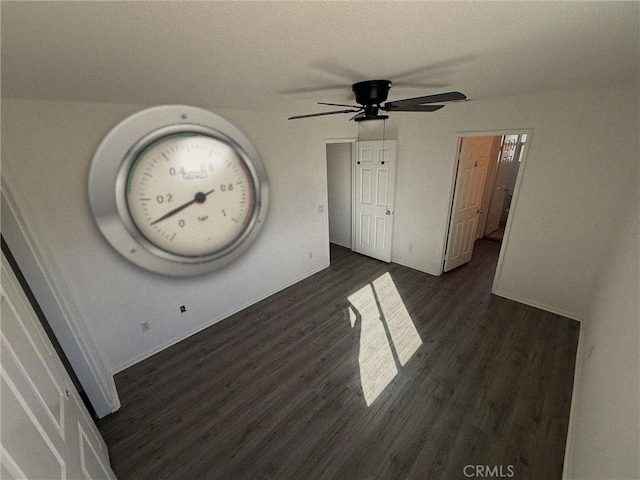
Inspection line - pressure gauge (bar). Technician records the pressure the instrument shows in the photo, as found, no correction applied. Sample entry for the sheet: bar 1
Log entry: bar 0.1
